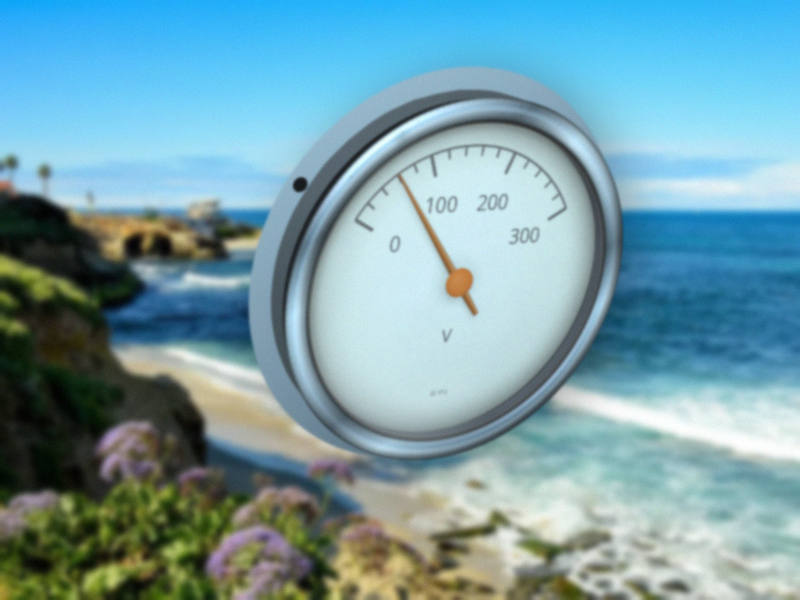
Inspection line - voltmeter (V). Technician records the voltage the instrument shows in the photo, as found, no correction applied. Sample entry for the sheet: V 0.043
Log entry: V 60
